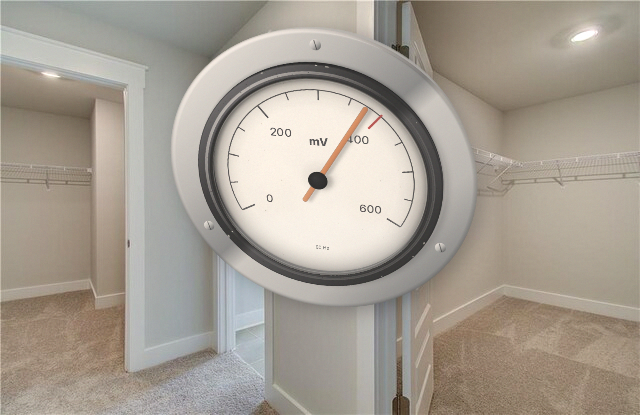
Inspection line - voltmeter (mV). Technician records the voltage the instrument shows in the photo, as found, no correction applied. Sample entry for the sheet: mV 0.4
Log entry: mV 375
